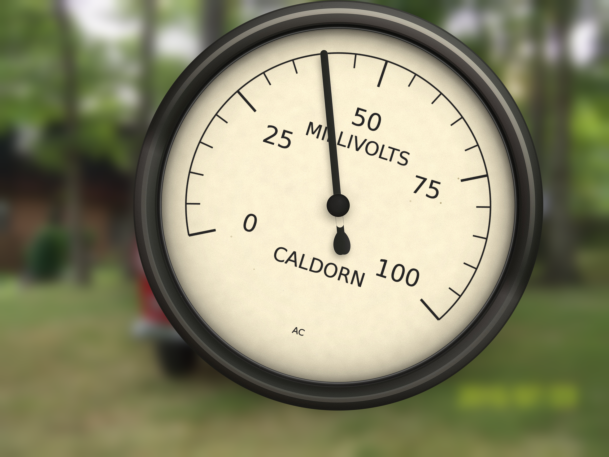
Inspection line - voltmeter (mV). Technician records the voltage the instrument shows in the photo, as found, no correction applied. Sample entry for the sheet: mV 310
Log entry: mV 40
